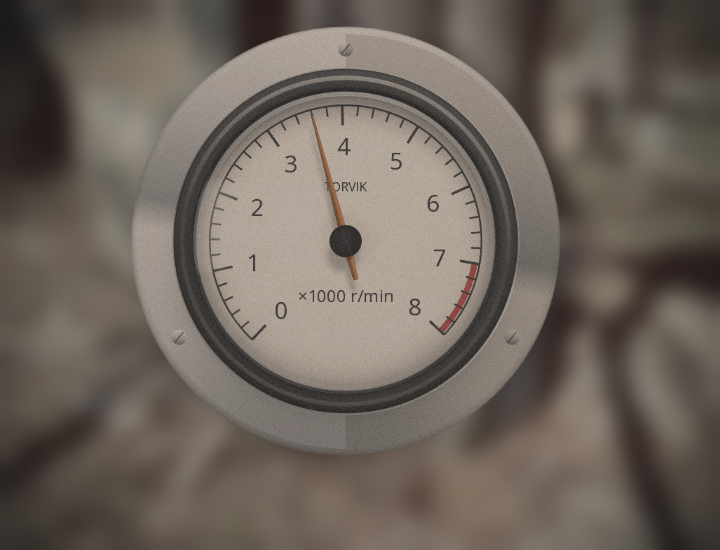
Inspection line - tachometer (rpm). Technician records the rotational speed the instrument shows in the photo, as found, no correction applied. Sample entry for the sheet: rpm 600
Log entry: rpm 3600
